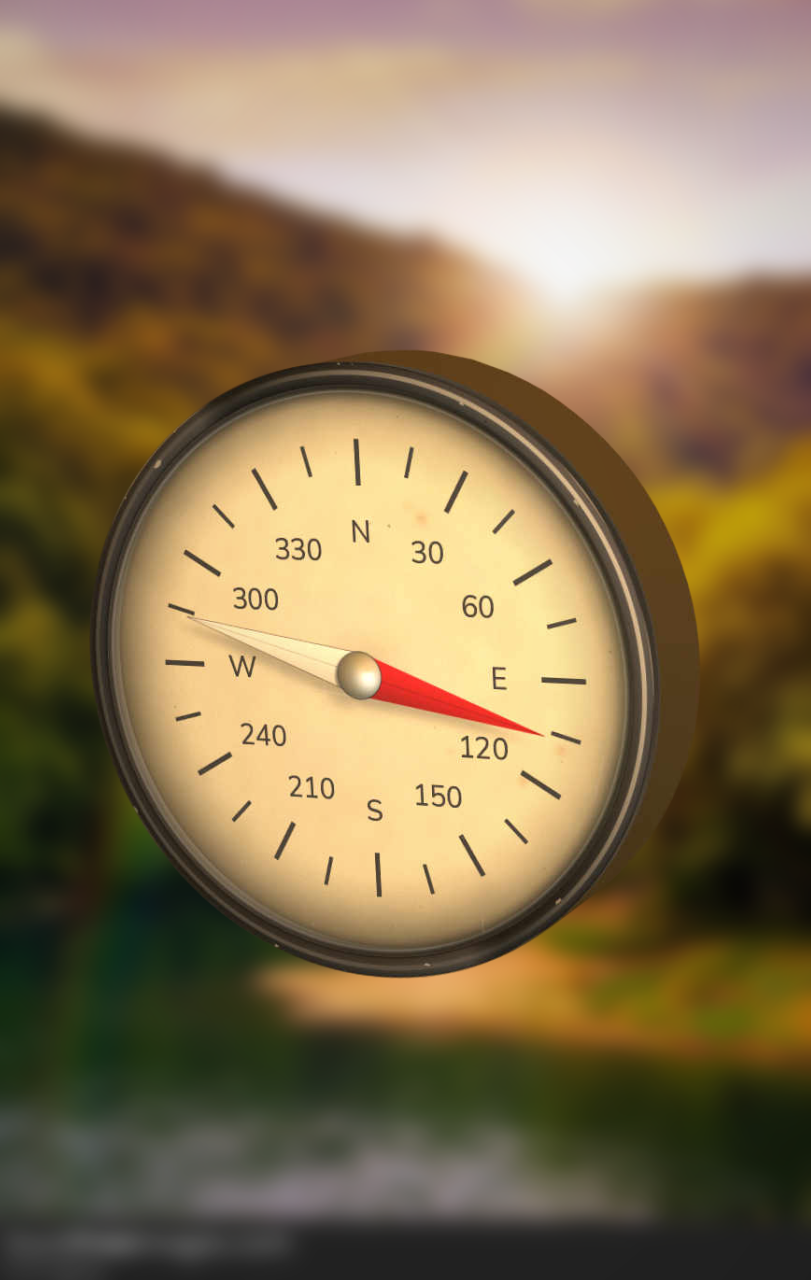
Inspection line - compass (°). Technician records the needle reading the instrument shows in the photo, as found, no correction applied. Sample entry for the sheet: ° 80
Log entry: ° 105
